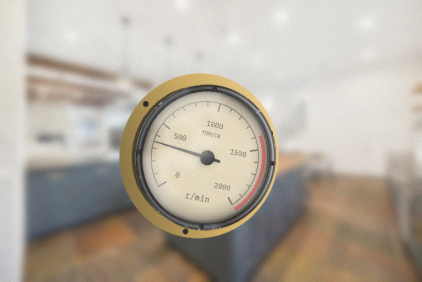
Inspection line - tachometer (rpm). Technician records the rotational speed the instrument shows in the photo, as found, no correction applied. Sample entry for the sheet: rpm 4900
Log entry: rpm 350
